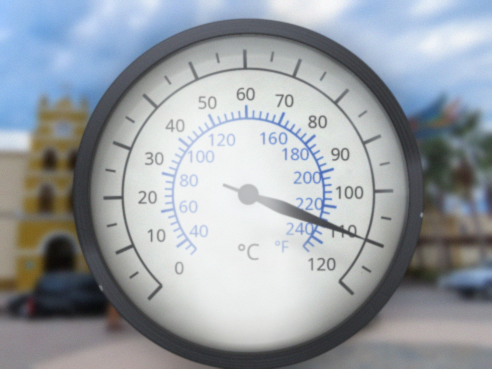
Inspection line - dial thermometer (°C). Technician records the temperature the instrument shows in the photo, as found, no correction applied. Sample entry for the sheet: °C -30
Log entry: °C 110
